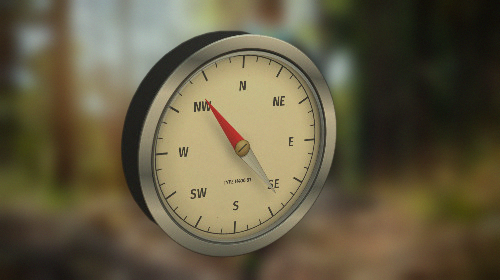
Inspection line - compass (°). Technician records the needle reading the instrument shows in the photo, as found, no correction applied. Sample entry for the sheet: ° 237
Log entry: ° 320
